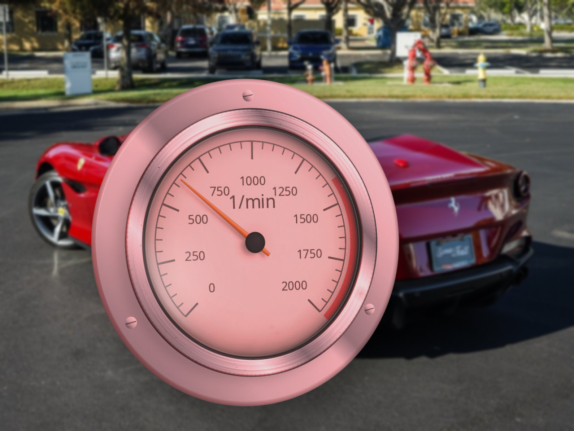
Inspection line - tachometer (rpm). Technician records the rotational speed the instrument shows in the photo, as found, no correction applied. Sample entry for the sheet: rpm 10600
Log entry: rpm 625
